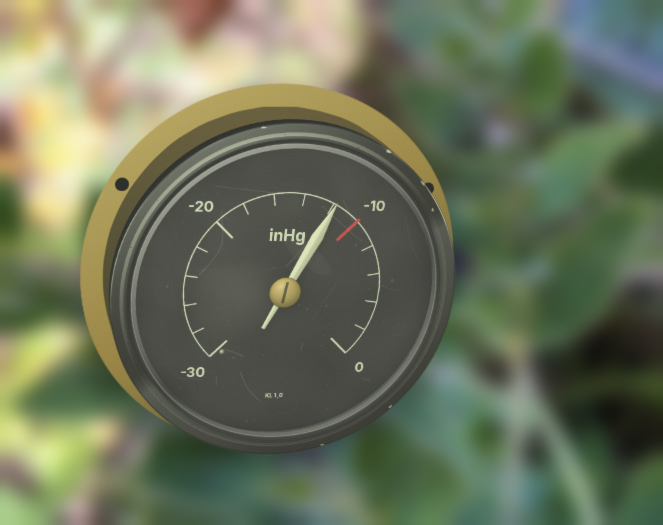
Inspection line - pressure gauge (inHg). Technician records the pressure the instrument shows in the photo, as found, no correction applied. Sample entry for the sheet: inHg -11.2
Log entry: inHg -12
